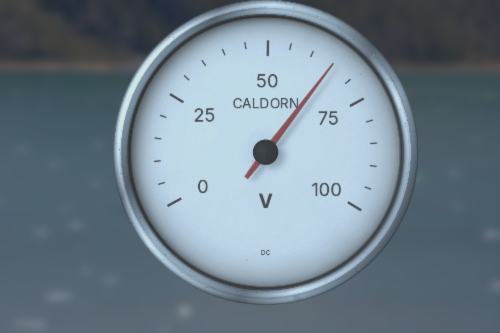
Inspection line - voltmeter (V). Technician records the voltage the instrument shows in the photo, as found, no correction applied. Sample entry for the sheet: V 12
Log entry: V 65
